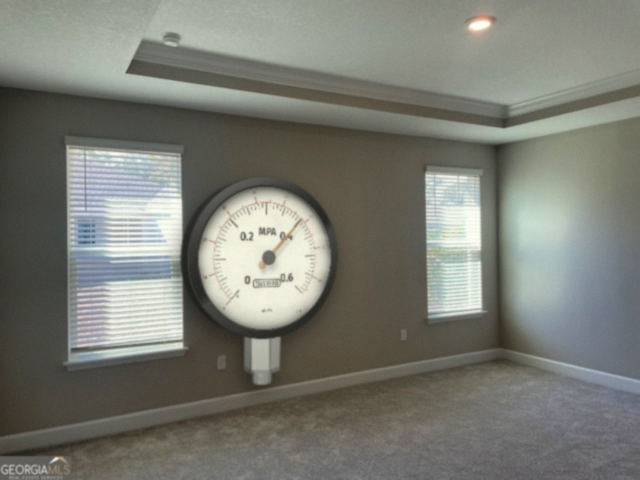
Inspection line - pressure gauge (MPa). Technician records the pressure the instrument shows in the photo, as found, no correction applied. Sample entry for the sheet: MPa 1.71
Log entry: MPa 0.4
